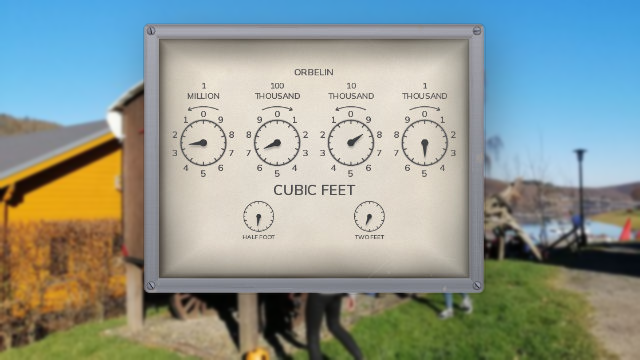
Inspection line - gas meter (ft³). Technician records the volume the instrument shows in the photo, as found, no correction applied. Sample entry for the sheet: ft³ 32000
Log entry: ft³ 268500
